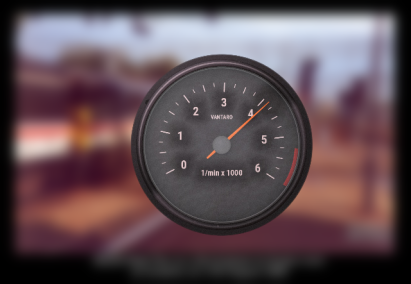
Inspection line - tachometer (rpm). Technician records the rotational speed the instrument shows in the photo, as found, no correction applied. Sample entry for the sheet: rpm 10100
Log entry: rpm 4125
